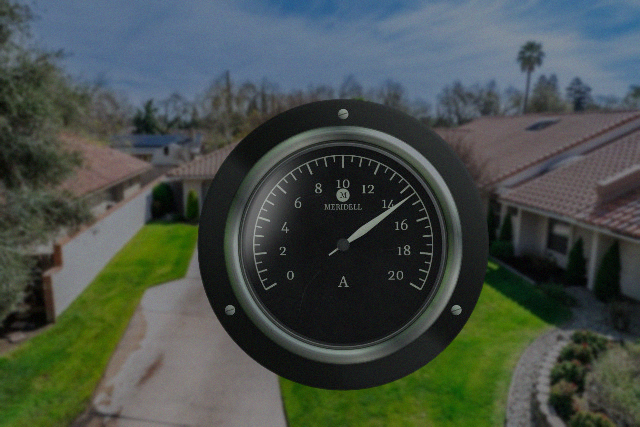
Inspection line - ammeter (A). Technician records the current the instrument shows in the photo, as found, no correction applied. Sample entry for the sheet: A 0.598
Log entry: A 14.5
